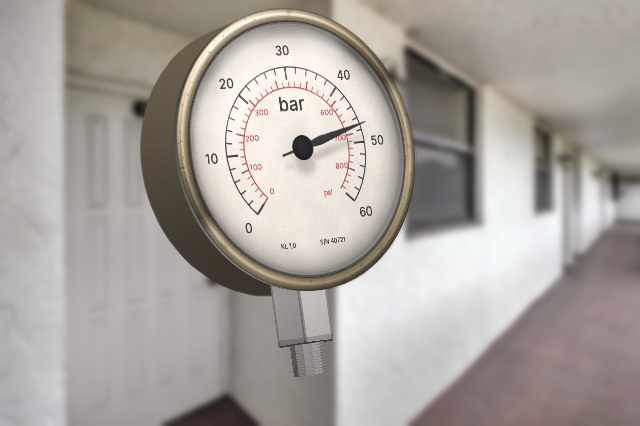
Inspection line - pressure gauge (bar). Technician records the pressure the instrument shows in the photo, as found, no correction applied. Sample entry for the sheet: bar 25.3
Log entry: bar 47
